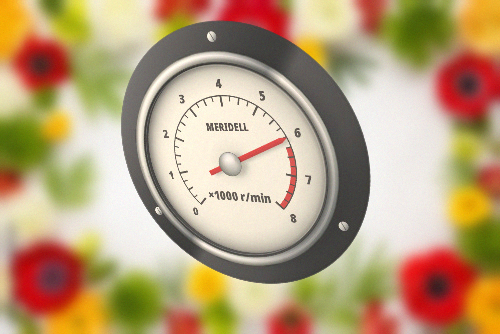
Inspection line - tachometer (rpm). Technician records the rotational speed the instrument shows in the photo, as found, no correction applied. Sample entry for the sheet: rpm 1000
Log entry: rpm 6000
